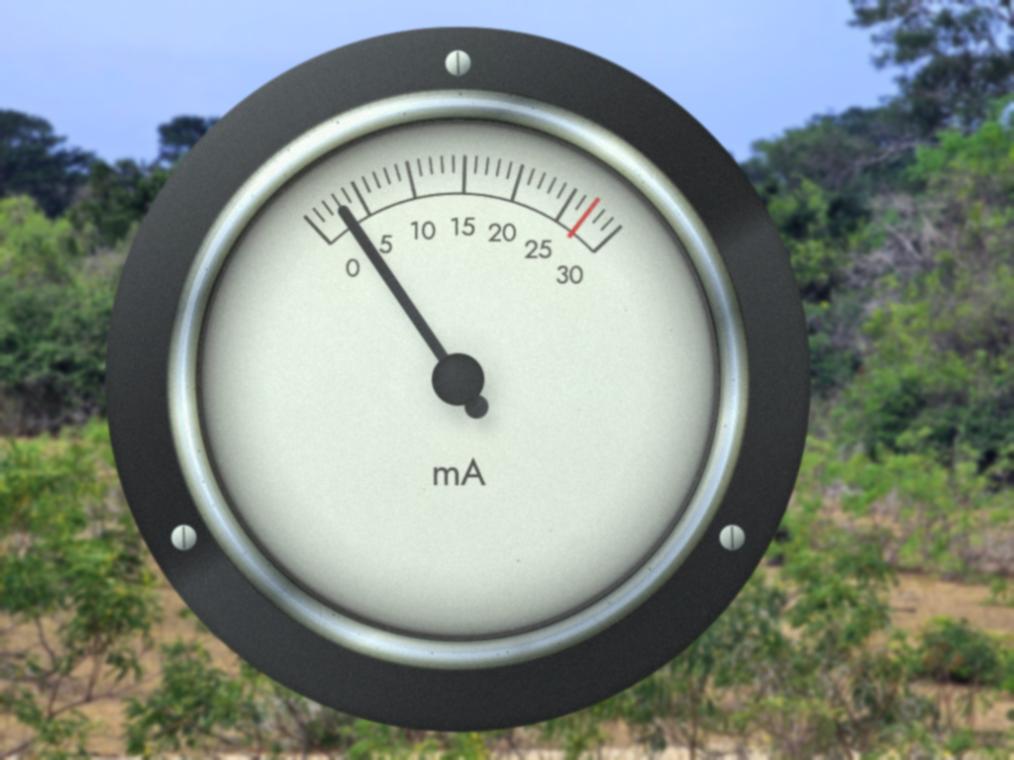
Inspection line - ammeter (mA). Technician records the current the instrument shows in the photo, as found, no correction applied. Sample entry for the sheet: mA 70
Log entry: mA 3
